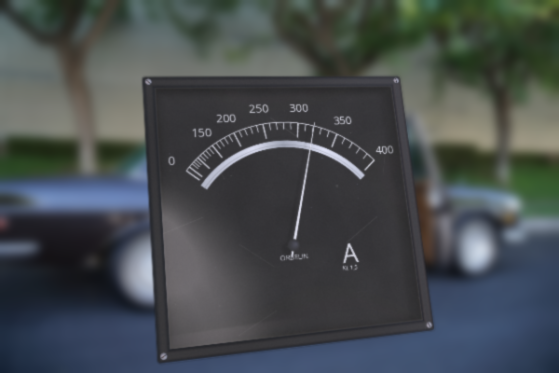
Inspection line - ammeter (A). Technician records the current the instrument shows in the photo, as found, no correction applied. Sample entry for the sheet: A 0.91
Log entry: A 320
